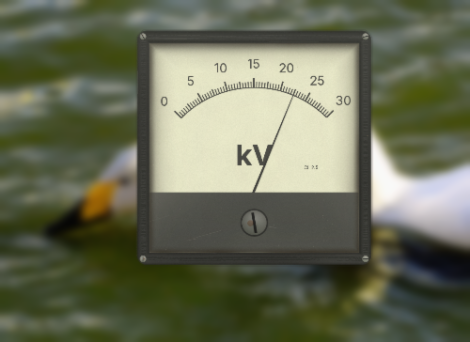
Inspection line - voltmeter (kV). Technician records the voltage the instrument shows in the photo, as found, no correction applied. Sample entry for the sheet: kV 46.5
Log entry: kV 22.5
